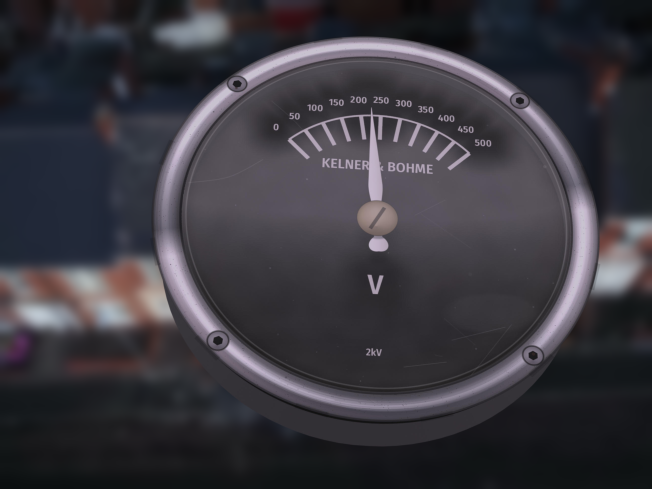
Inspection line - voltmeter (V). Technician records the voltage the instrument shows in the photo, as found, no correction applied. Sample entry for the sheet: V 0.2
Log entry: V 225
